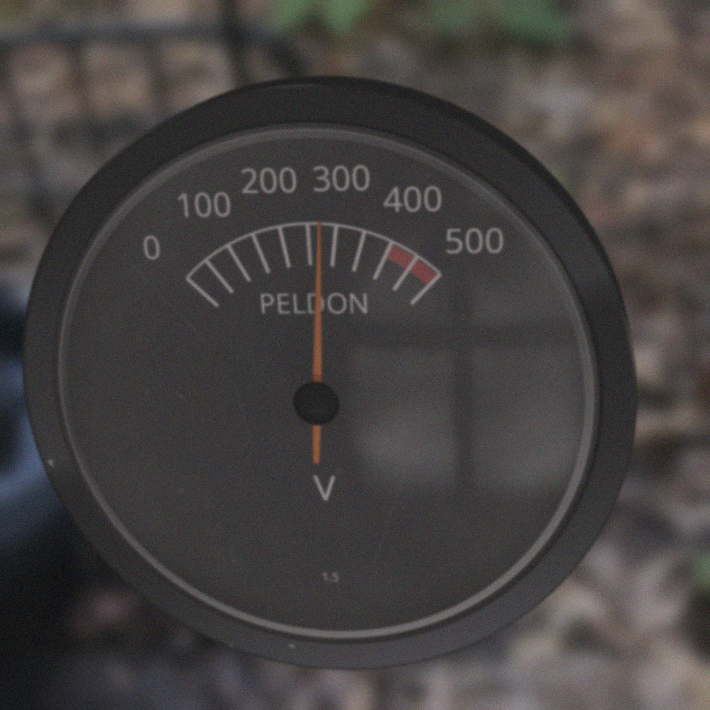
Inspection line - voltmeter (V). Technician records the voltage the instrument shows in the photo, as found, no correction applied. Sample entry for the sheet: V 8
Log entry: V 275
